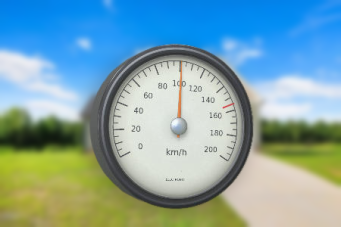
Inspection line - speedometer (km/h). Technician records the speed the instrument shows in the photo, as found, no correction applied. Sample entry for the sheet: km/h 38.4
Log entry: km/h 100
